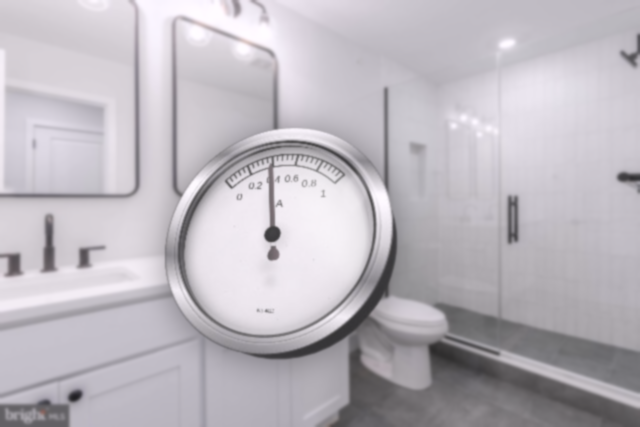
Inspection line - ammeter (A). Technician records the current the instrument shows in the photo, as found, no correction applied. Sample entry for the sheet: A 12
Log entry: A 0.4
